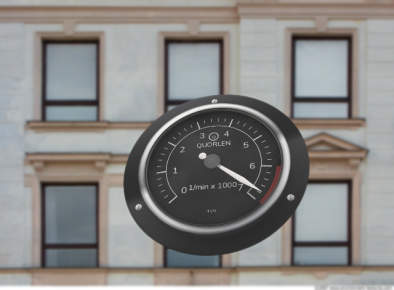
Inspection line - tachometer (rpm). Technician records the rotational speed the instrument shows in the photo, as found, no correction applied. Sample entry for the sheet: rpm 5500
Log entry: rpm 6800
